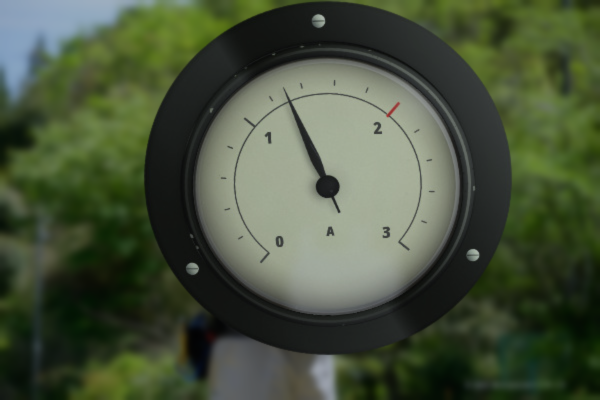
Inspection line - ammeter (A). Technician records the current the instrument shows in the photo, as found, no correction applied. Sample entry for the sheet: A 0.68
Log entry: A 1.3
